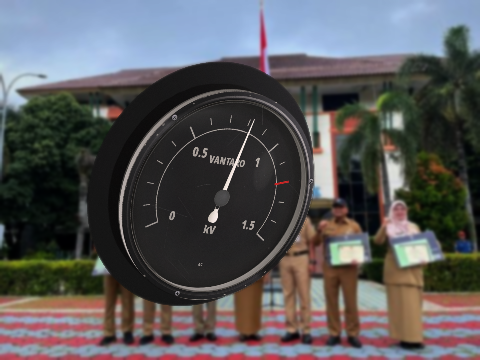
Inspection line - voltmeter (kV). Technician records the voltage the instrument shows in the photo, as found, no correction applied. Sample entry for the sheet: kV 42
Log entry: kV 0.8
